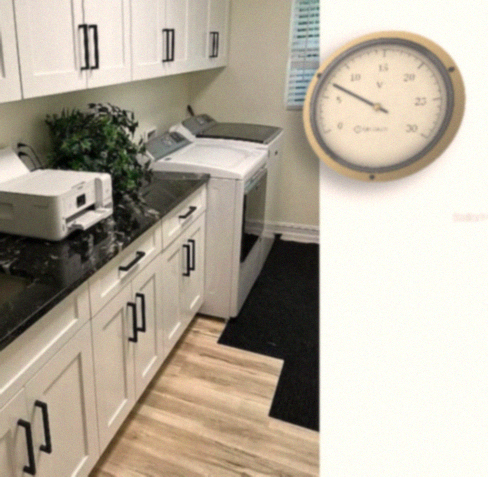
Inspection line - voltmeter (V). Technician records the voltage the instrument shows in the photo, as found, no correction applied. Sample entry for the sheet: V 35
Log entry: V 7
